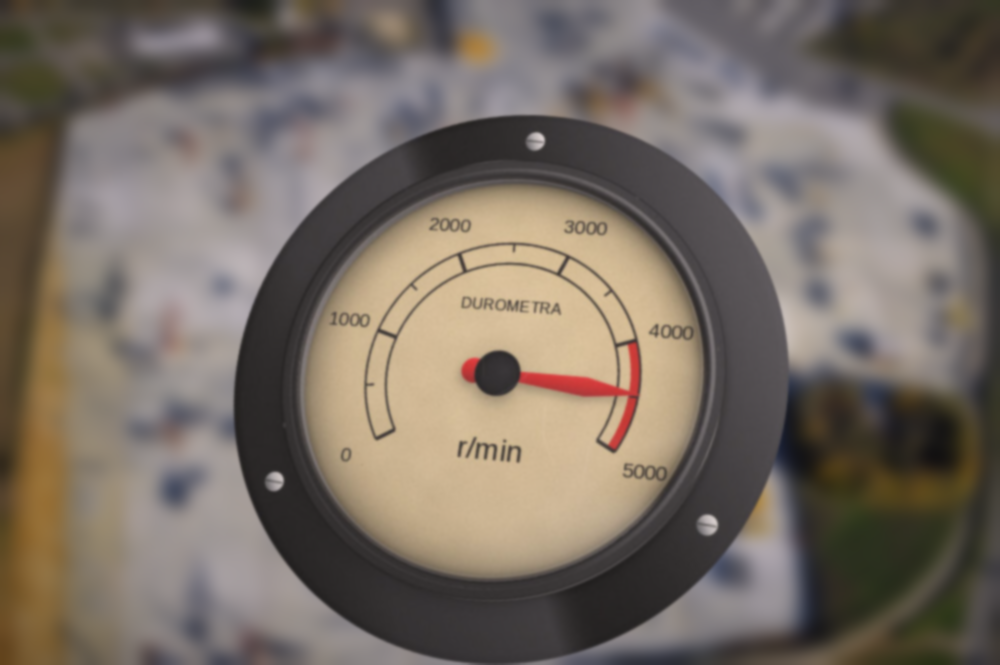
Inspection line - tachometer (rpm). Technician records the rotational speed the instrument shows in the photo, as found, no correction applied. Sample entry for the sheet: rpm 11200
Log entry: rpm 4500
